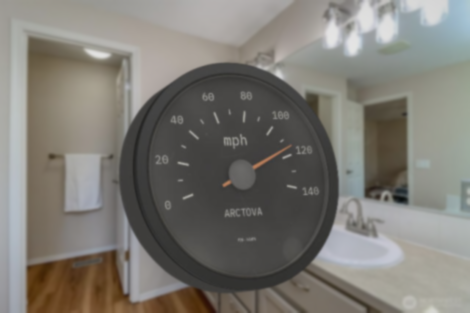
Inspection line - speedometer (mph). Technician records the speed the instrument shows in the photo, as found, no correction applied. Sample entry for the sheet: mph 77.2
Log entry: mph 115
